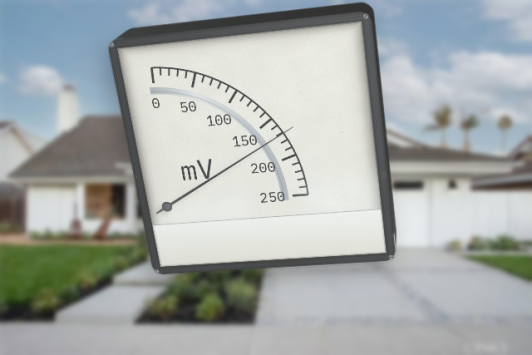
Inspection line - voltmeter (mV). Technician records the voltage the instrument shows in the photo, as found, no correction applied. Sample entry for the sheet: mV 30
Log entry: mV 170
